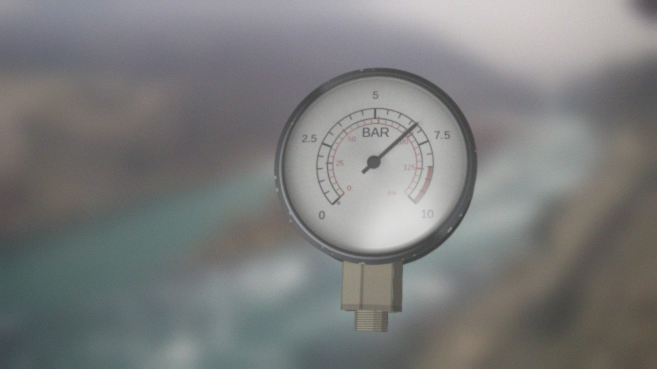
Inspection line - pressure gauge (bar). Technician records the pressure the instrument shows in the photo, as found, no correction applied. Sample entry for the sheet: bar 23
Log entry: bar 6.75
